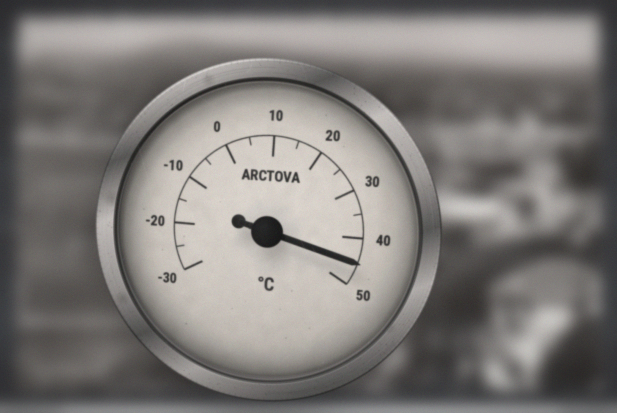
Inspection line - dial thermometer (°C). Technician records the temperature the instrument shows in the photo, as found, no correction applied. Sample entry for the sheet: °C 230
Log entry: °C 45
